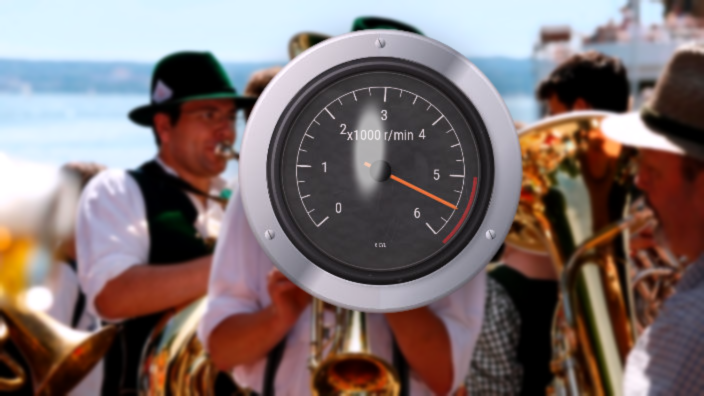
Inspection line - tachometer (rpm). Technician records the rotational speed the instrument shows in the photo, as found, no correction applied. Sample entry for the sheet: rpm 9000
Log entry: rpm 5500
